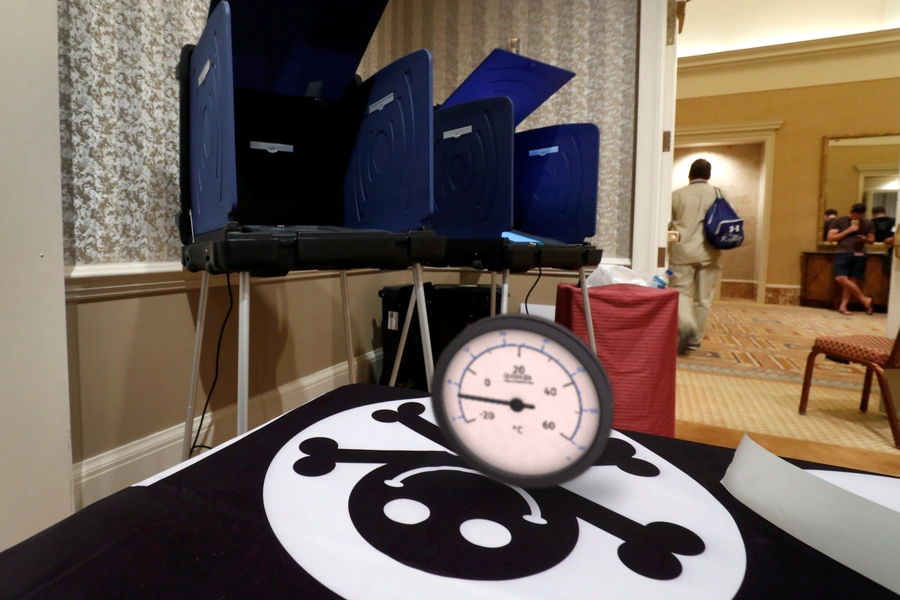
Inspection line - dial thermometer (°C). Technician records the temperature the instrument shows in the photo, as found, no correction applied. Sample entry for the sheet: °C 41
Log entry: °C -10
